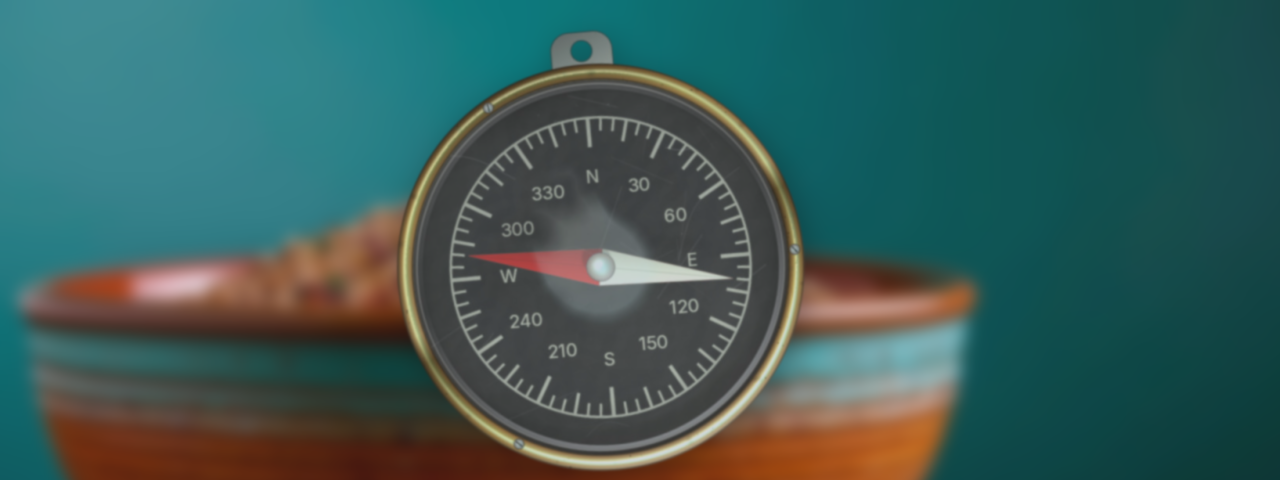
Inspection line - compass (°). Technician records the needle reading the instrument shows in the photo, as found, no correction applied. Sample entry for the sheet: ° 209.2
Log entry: ° 280
